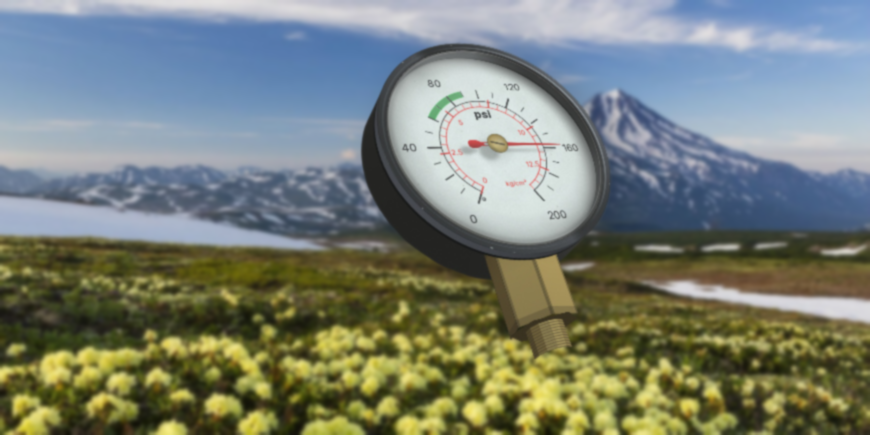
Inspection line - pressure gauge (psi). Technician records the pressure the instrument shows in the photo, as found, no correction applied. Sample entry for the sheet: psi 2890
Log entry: psi 160
